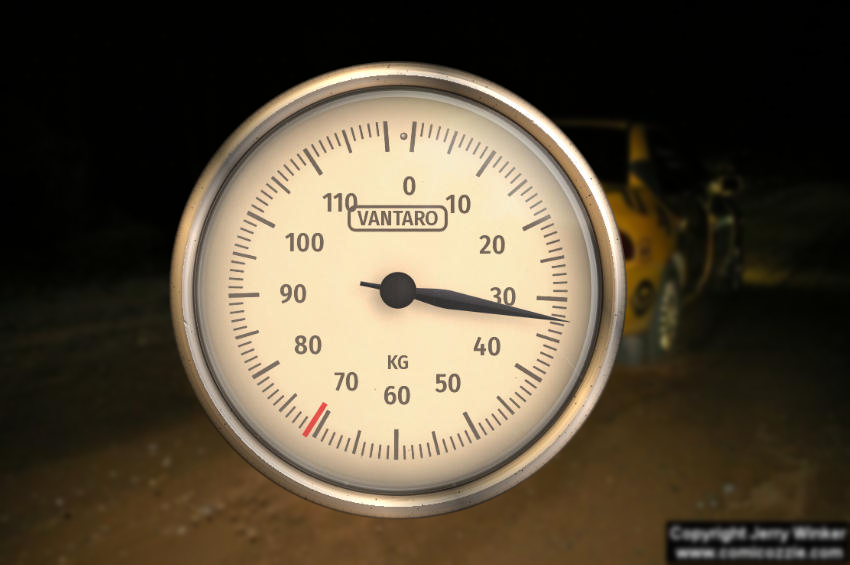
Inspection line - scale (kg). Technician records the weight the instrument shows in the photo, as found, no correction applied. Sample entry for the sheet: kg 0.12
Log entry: kg 32.5
